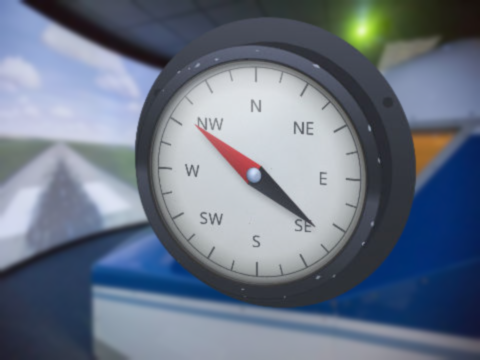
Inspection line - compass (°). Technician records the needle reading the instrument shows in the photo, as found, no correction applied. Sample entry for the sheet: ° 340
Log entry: ° 307.5
